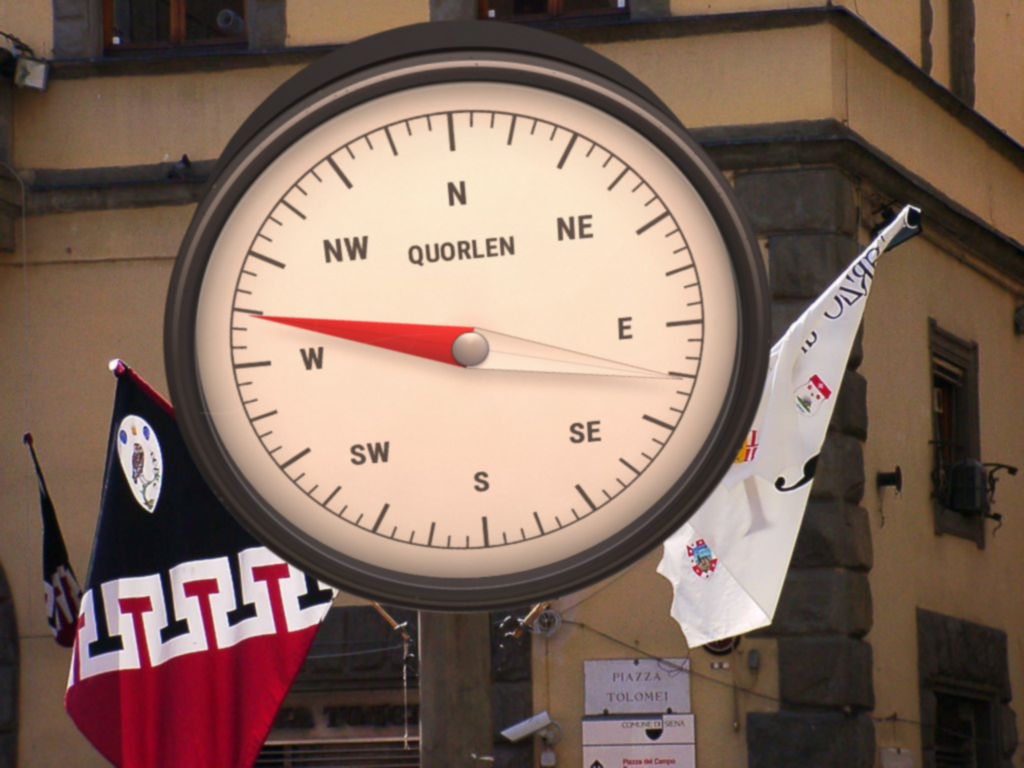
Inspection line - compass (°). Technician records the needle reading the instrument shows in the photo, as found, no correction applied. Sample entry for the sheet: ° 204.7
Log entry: ° 285
